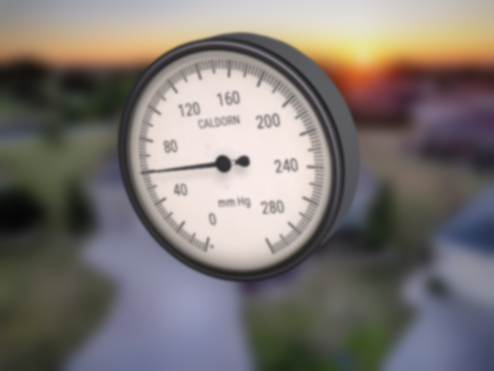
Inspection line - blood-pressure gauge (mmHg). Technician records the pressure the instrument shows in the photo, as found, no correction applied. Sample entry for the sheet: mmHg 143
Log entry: mmHg 60
